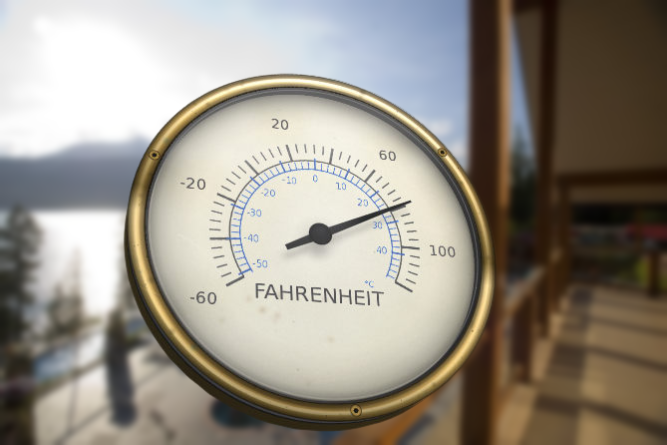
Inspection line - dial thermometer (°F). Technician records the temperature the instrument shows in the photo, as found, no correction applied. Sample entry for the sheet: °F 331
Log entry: °F 80
